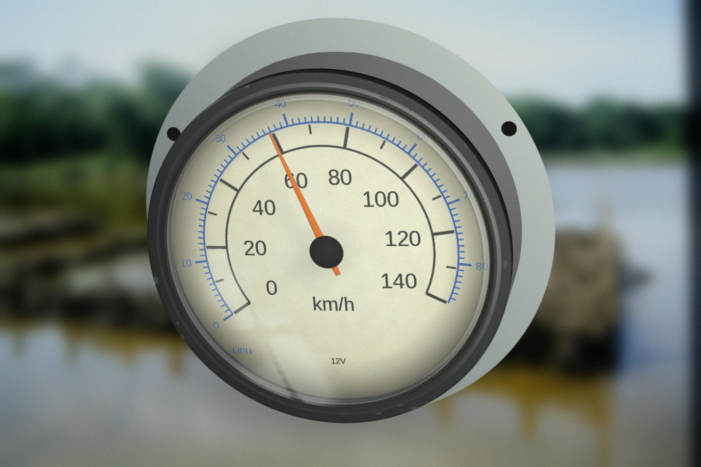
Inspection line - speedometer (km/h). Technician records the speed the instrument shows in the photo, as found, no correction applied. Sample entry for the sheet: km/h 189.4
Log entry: km/h 60
